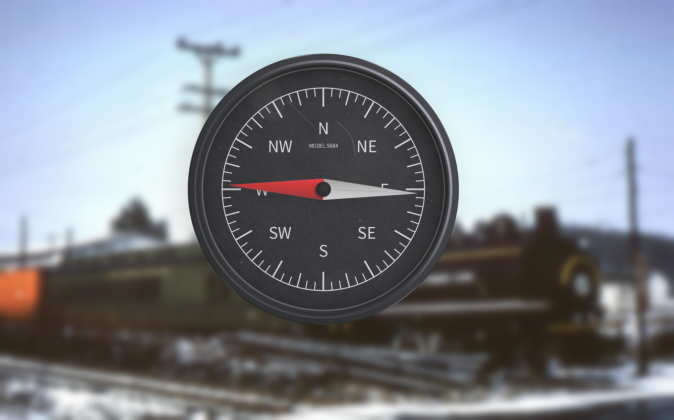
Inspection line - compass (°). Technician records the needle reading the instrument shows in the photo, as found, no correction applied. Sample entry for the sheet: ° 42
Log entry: ° 272.5
